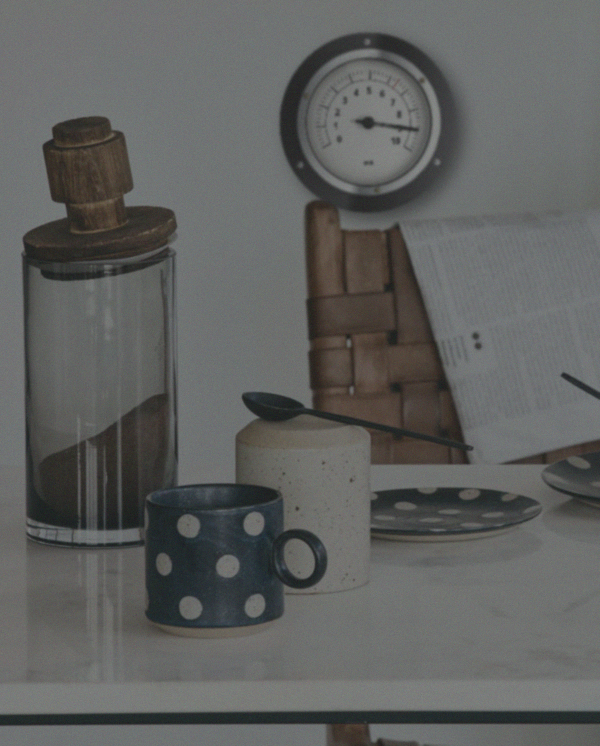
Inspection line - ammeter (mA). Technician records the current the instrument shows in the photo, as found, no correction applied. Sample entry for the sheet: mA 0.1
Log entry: mA 9
